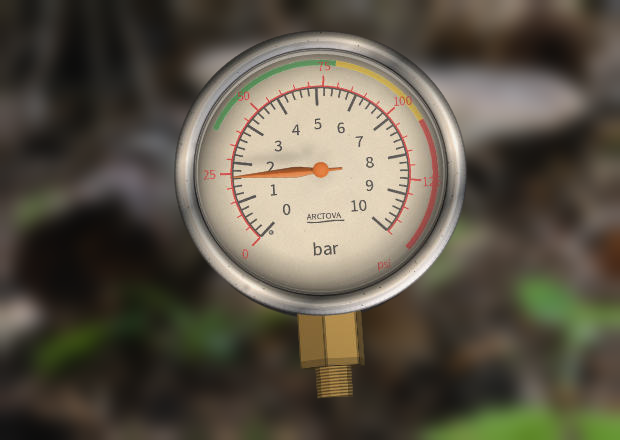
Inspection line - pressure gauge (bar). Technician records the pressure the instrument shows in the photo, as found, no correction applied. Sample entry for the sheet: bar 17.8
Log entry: bar 1.6
